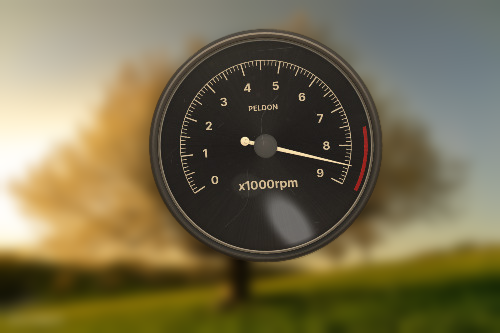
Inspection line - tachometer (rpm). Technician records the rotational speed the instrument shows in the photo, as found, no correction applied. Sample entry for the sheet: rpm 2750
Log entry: rpm 8500
